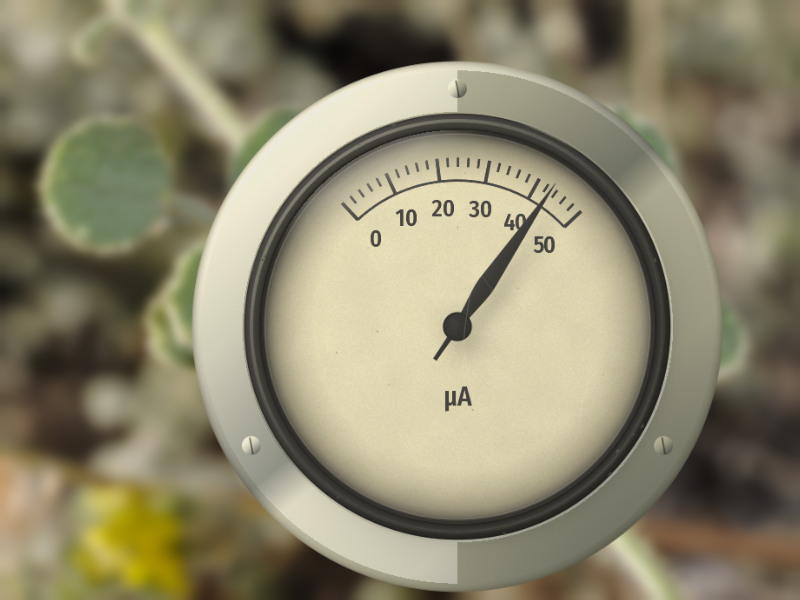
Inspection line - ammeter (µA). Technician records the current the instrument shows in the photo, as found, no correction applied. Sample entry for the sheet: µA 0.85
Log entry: µA 43
